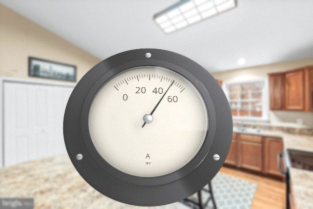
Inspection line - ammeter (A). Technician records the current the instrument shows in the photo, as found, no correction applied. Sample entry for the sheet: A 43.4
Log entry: A 50
